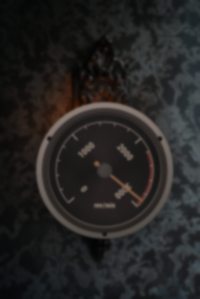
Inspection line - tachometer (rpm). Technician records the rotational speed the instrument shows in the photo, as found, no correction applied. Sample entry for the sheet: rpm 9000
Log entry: rpm 2900
